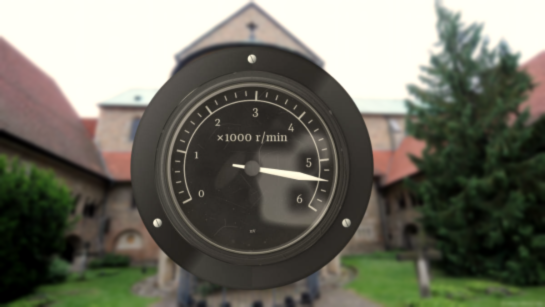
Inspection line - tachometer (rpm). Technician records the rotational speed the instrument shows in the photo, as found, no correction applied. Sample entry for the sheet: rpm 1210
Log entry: rpm 5400
